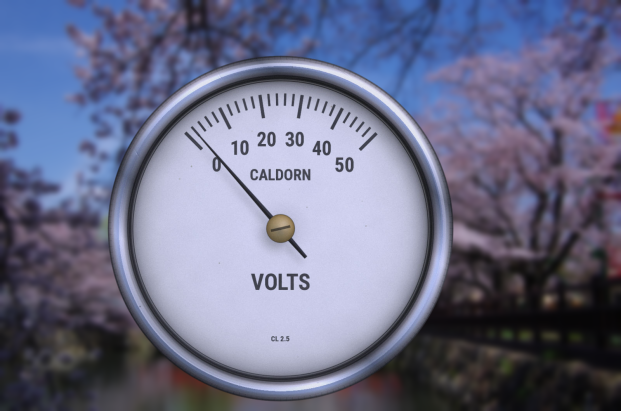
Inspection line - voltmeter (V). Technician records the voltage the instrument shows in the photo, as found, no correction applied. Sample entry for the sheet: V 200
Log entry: V 2
